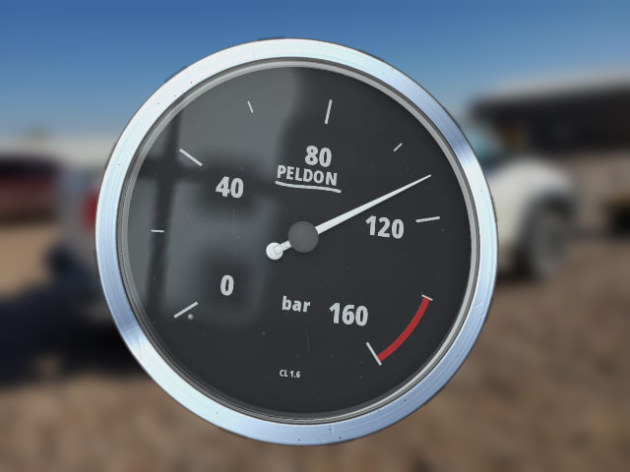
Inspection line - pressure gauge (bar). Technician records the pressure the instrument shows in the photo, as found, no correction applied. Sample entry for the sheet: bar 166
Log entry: bar 110
